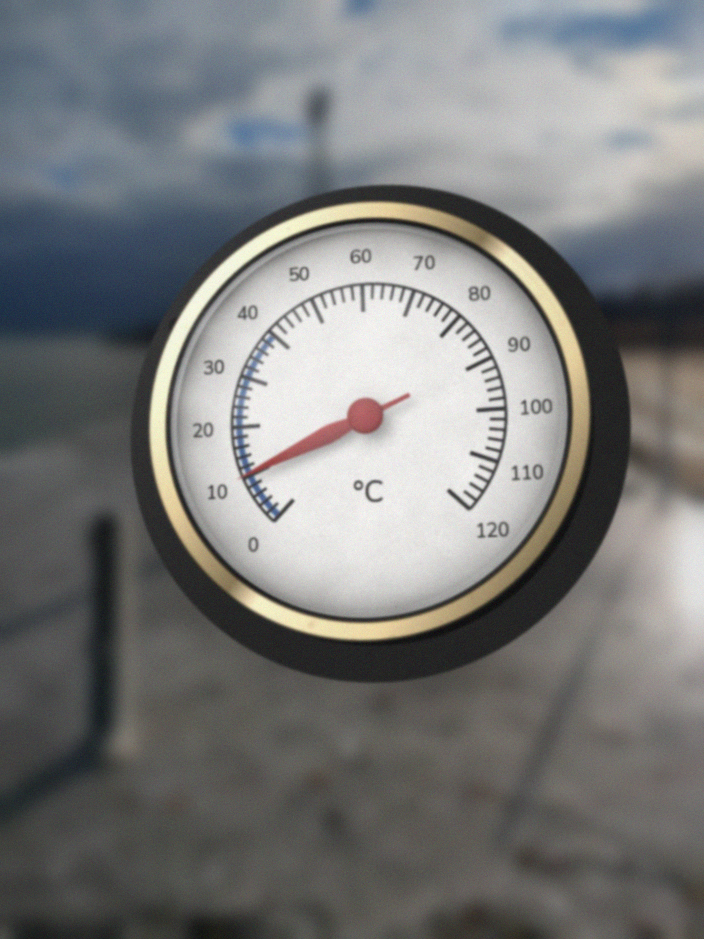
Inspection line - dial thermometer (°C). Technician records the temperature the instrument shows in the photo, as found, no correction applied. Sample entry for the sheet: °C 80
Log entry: °C 10
